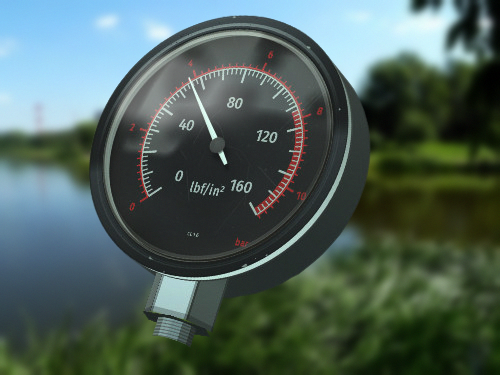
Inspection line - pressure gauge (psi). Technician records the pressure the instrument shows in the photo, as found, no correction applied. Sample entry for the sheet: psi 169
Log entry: psi 56
